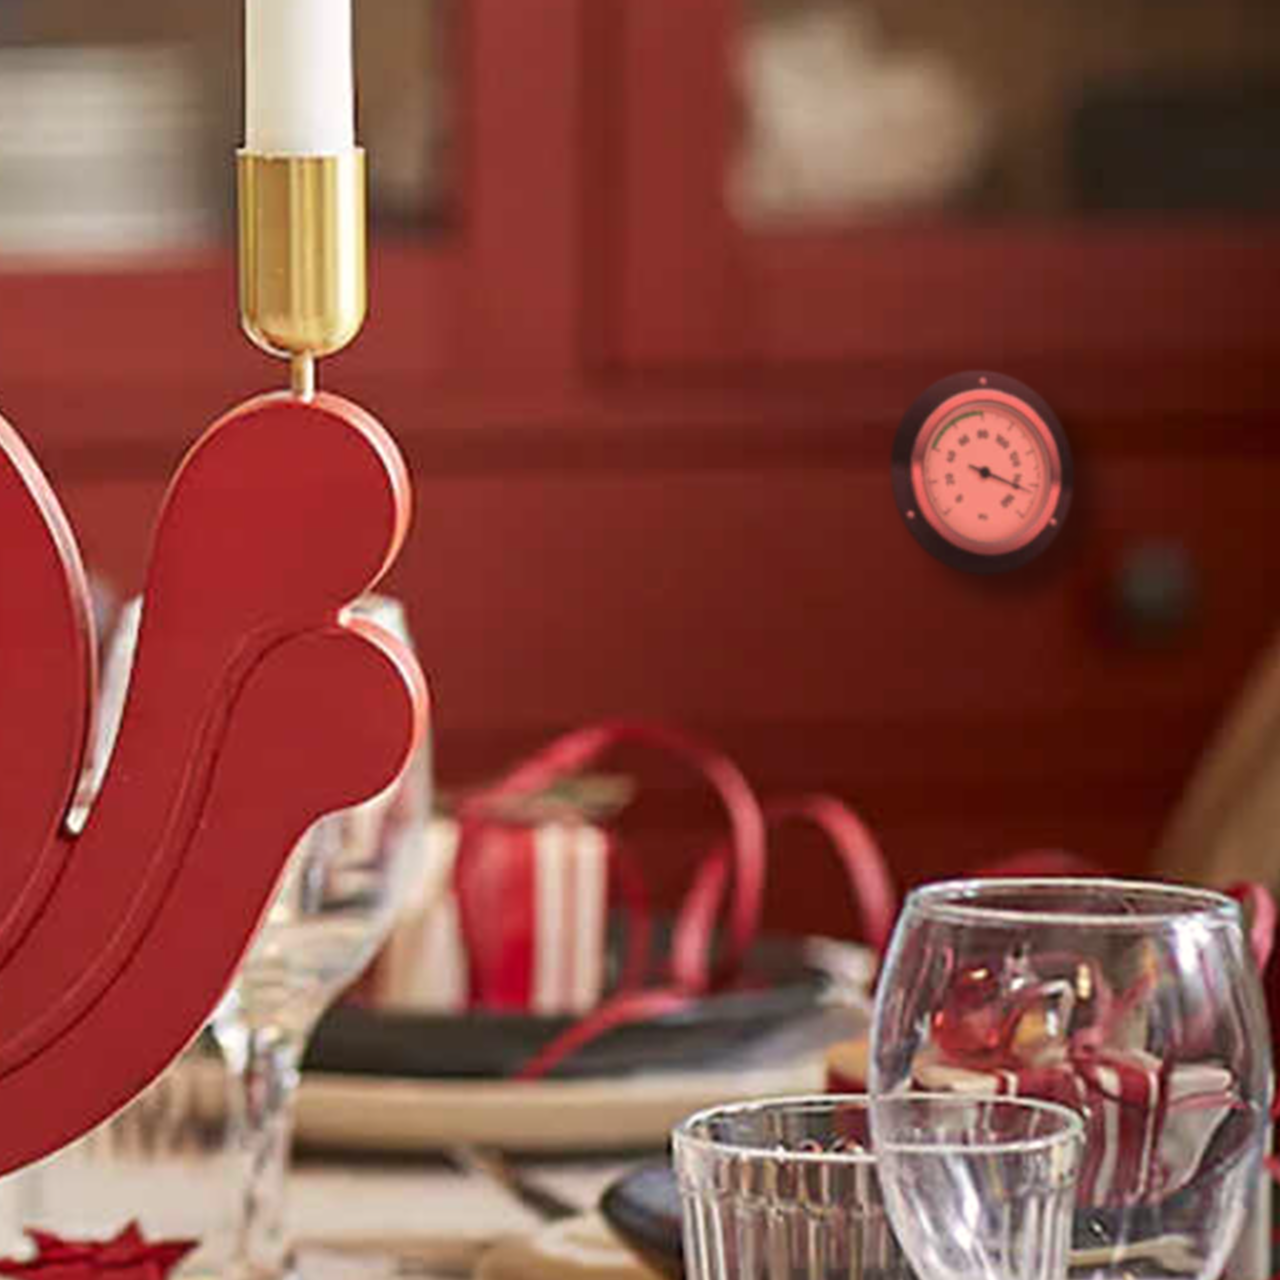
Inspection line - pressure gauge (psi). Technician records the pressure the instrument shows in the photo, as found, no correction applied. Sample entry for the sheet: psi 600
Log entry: psi 145
